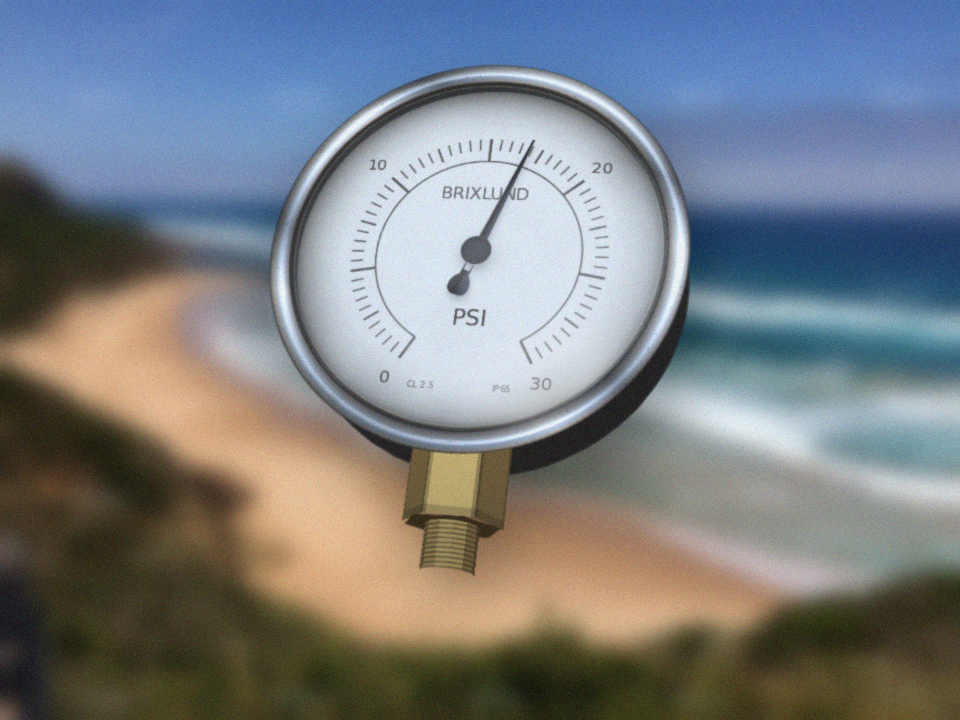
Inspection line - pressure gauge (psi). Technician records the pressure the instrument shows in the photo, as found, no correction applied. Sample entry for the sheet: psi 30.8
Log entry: psi 17
